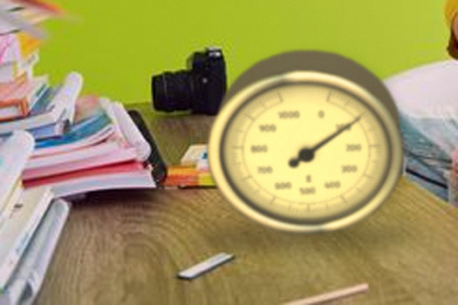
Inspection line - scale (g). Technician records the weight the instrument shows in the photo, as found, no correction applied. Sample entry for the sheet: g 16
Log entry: g 100
